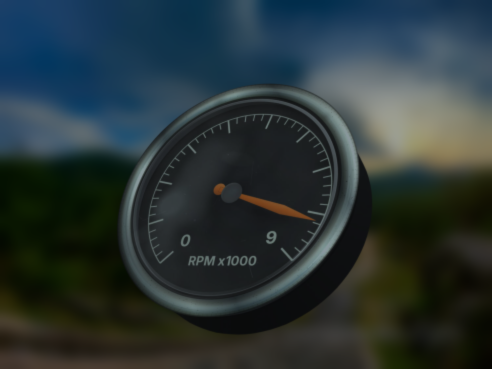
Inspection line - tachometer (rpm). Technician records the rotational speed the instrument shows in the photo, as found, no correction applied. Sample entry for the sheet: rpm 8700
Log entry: rpm 8200
